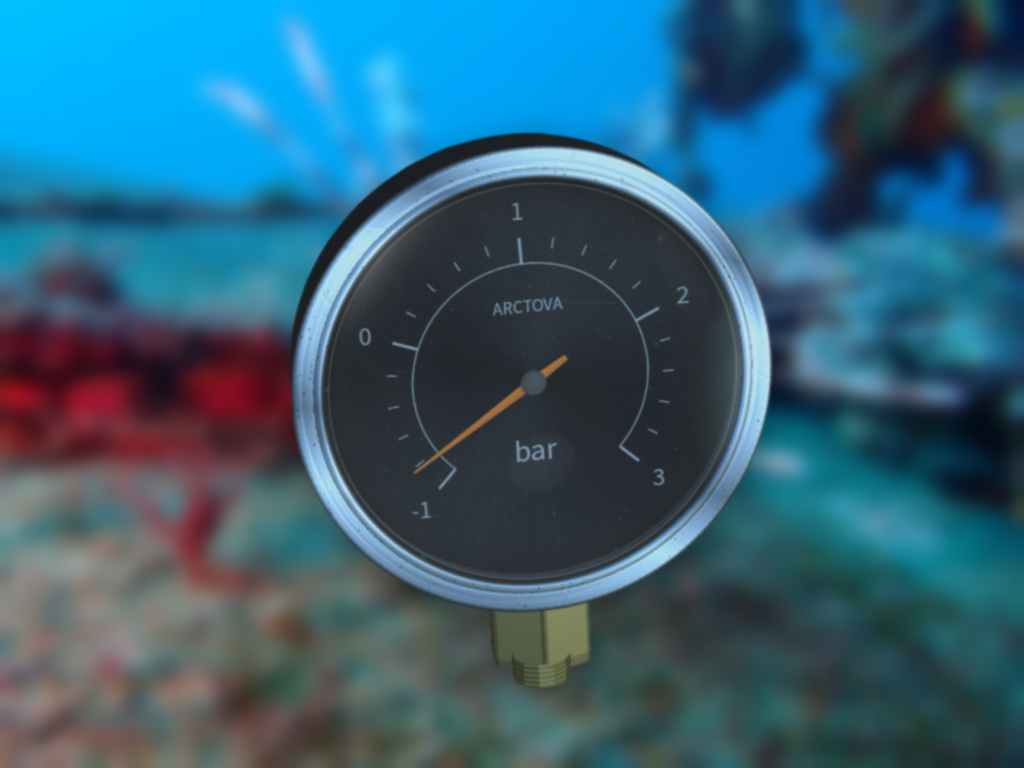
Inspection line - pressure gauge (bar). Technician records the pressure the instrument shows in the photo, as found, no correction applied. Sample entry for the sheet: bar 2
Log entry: bar -0.8
